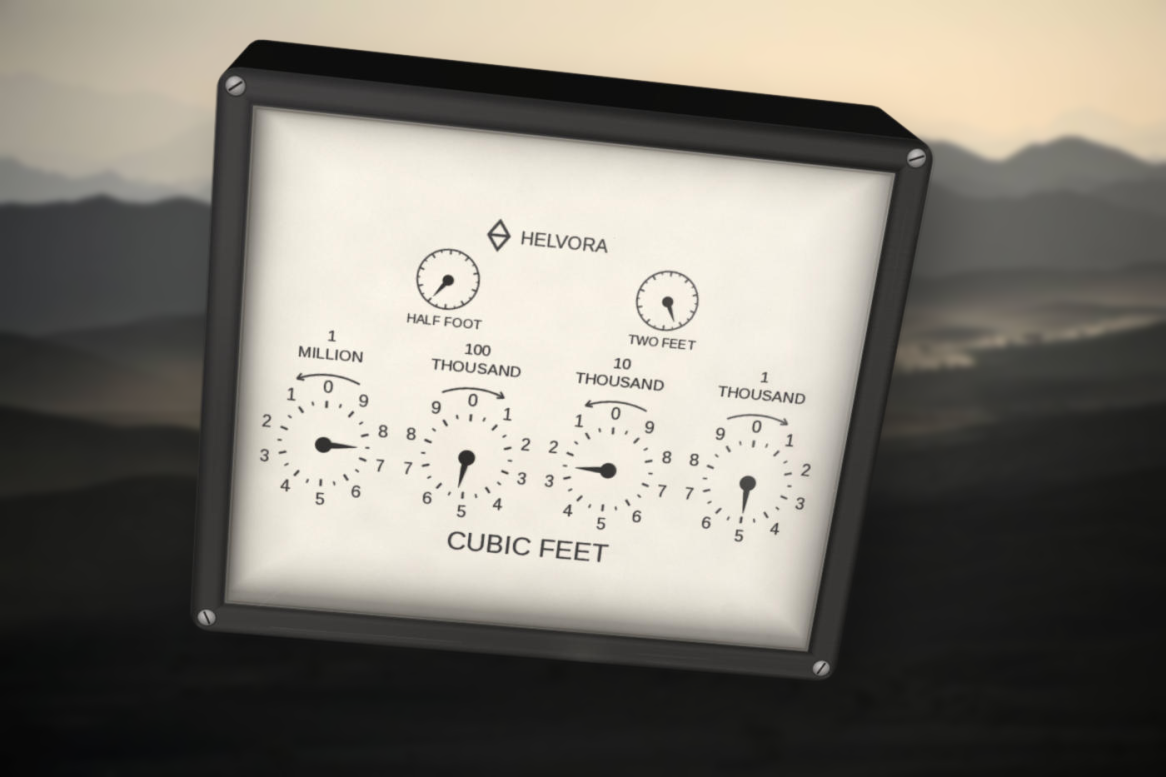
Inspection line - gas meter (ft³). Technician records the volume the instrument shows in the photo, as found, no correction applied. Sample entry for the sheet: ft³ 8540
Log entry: ft³ 752500
